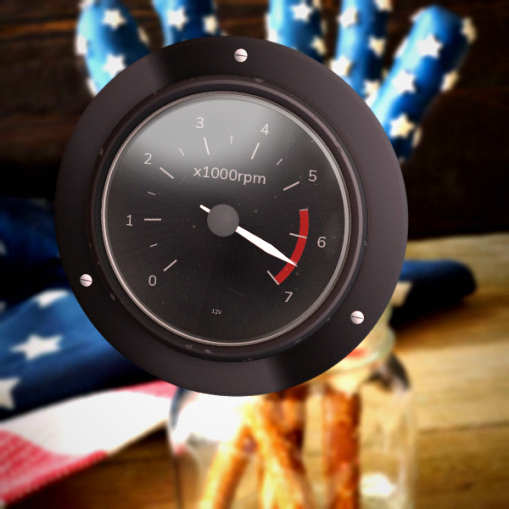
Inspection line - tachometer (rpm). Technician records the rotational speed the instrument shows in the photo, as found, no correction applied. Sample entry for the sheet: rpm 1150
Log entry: rpm 6500
